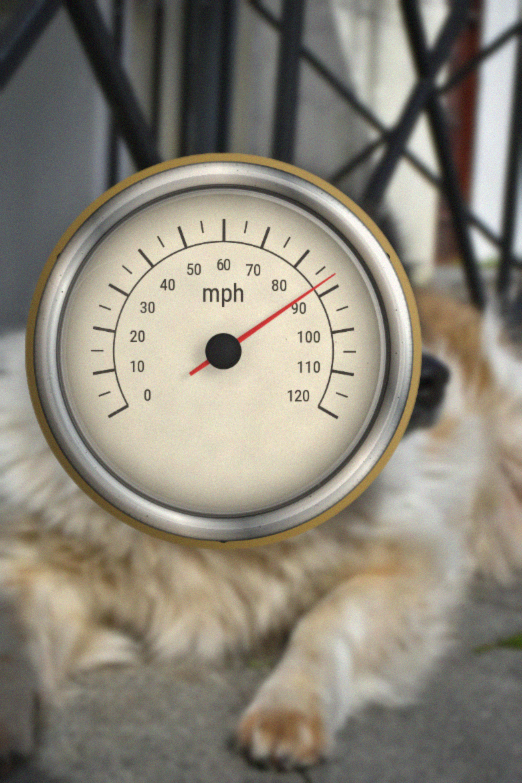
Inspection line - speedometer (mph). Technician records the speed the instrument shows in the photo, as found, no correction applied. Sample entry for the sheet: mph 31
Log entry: mph 87.5
